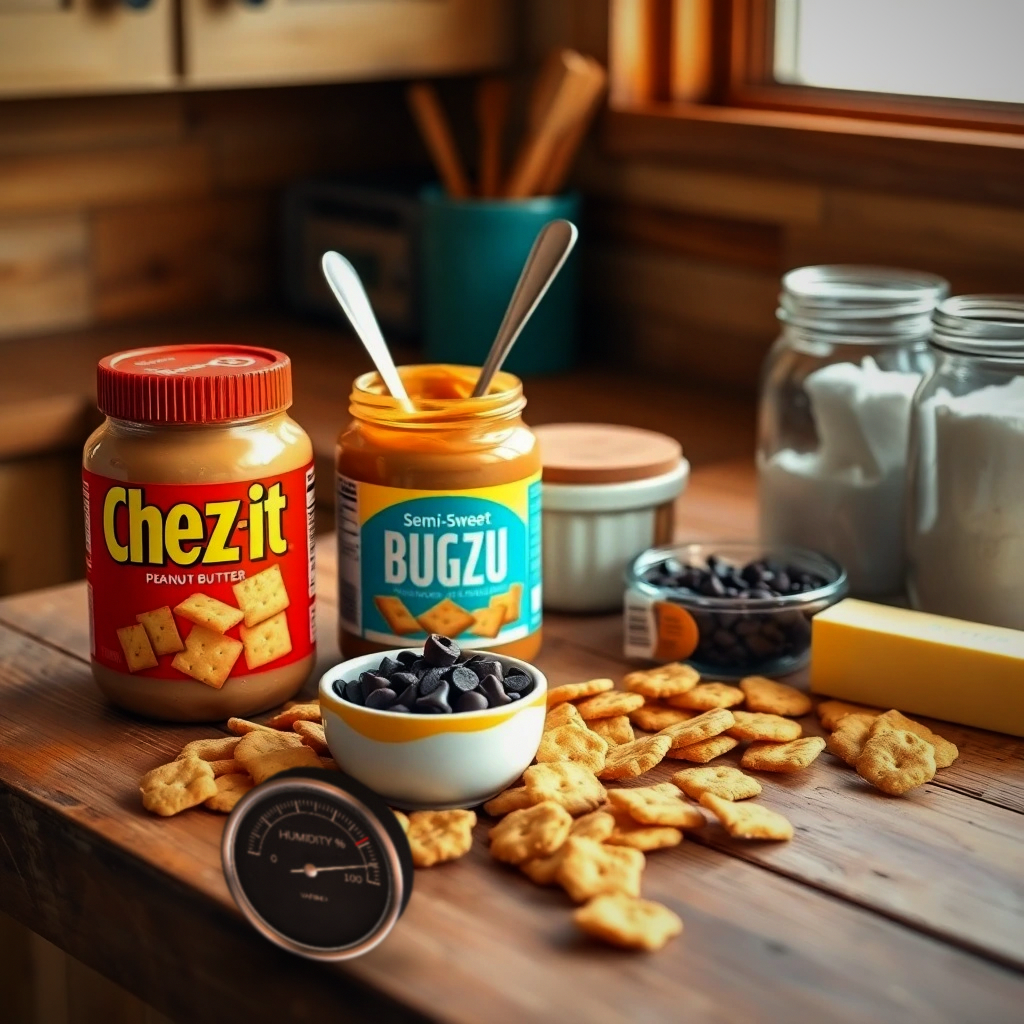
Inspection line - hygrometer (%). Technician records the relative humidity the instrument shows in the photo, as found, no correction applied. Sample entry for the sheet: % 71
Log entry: % 90
